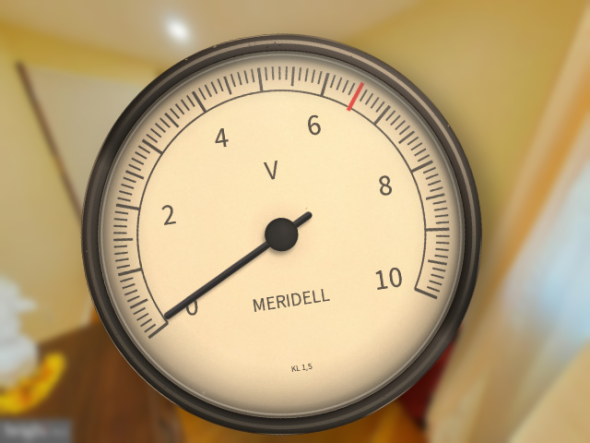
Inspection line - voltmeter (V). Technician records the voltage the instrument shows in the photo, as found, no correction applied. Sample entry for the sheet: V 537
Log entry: V 0.1
